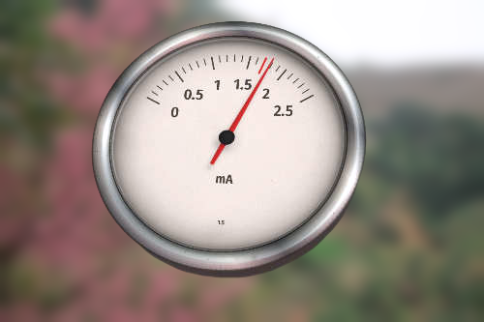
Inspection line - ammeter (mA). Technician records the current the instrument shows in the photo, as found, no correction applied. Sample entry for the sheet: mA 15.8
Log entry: mA 1.8
